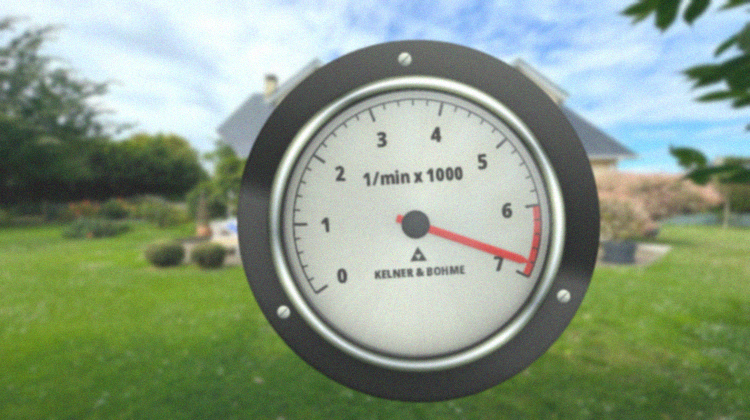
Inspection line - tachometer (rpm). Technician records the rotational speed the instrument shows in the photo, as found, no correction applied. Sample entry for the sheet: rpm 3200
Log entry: rpm 6800
